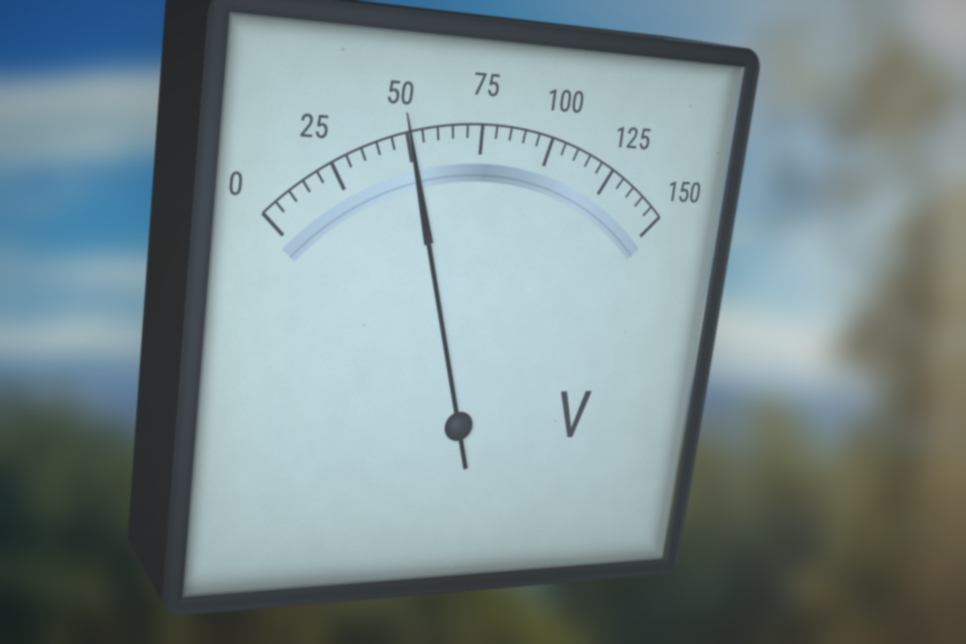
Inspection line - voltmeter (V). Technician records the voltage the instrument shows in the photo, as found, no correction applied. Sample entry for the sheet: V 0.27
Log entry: V 50
